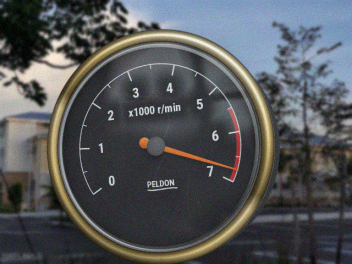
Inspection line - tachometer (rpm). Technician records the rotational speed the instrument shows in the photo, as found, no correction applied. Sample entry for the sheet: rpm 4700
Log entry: rpm 6750
